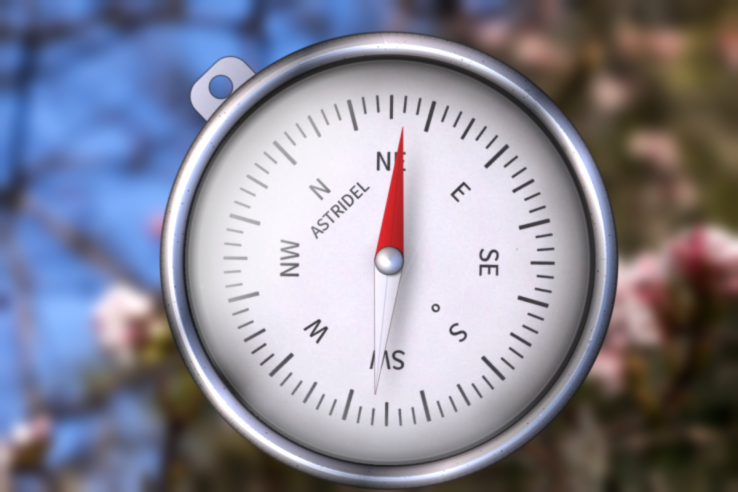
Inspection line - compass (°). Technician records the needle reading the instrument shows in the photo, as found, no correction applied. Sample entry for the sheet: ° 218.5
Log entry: ° 50
